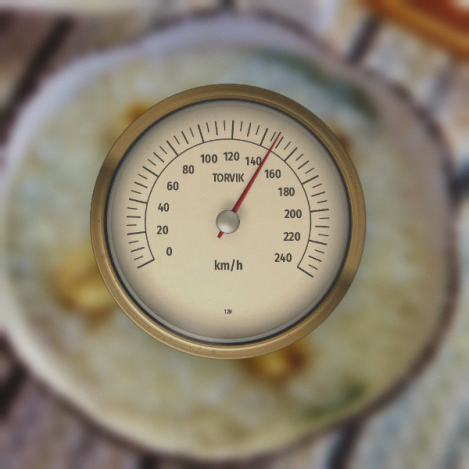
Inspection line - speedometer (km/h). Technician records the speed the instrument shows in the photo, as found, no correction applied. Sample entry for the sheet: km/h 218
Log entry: km/h 147.5
